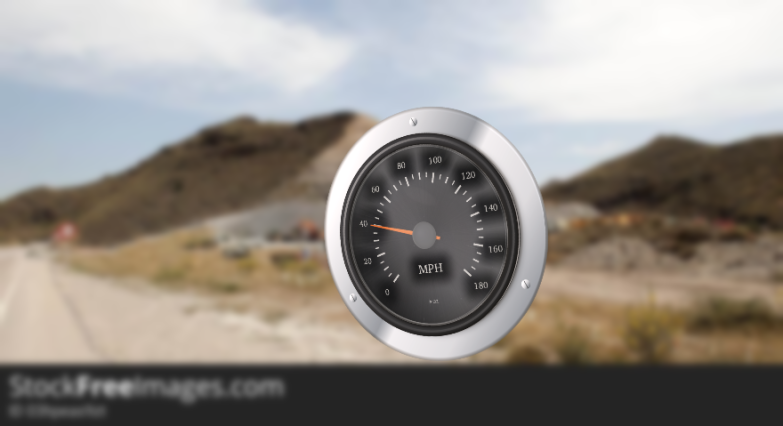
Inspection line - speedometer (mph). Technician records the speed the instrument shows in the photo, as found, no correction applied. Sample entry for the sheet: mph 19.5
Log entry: mph 40
